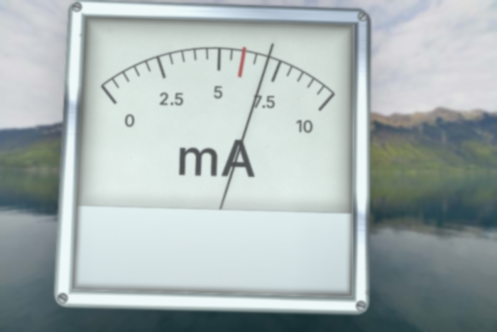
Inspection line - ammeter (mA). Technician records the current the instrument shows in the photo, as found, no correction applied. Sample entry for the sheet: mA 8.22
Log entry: mA 7
